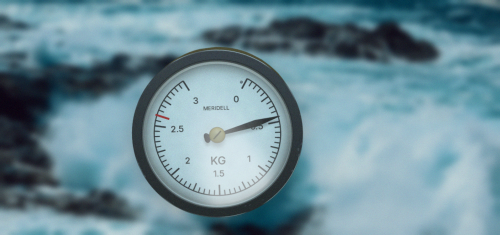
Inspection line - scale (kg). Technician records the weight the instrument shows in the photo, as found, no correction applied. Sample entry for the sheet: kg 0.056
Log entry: kg 0.45
